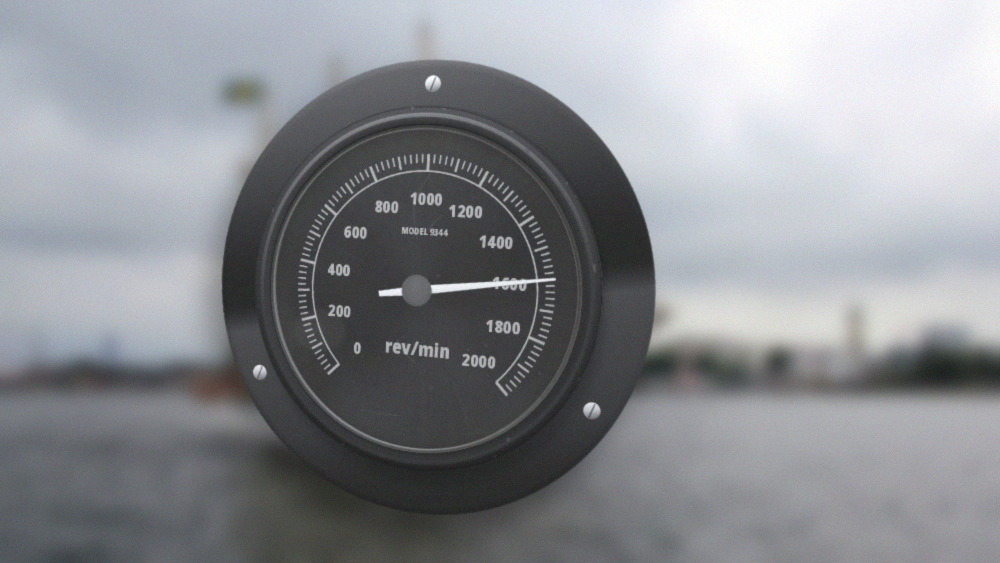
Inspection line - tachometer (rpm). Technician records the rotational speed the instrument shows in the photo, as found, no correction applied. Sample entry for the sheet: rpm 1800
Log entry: rpm 1600
